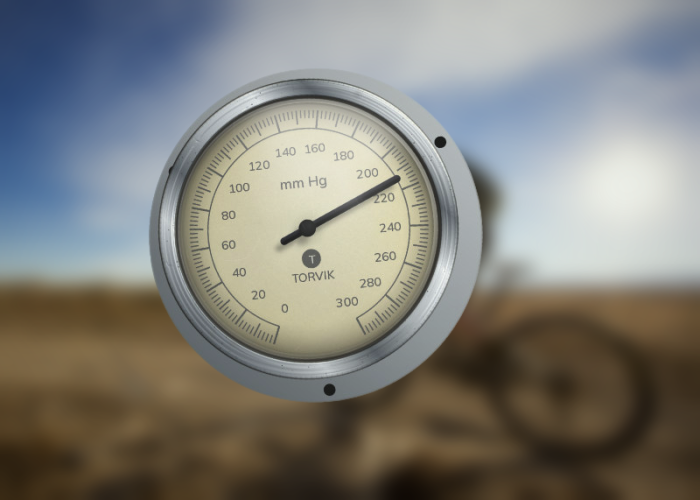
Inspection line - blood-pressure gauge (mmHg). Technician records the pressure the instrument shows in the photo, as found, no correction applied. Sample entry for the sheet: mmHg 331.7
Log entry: mmHg 214
